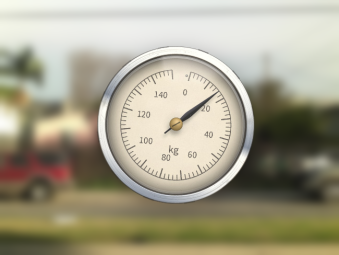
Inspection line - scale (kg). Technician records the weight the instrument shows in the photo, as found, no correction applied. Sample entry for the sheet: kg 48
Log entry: kg 16
